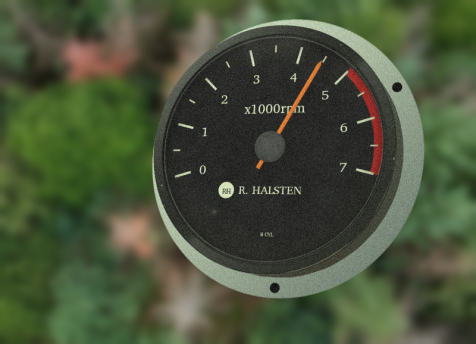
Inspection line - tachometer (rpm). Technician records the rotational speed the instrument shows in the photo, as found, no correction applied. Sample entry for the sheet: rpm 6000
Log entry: rpm 4500
